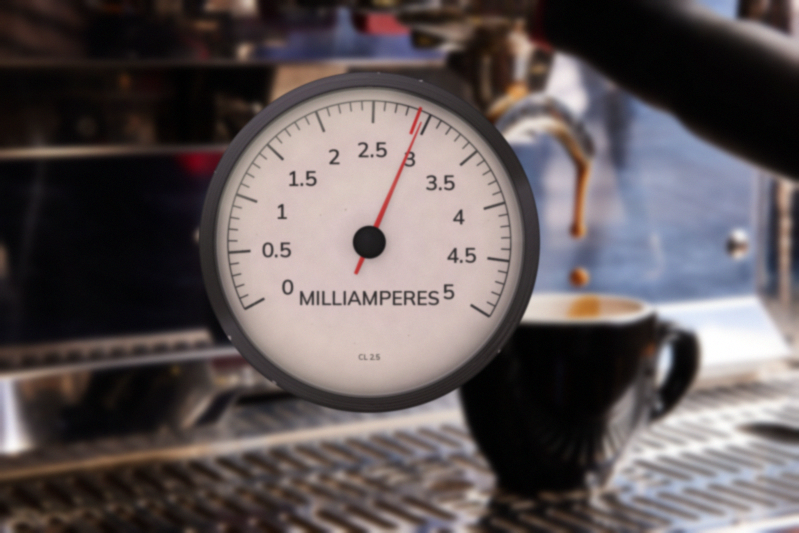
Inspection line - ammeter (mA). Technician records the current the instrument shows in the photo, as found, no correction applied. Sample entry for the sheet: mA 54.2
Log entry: mA 2.95
